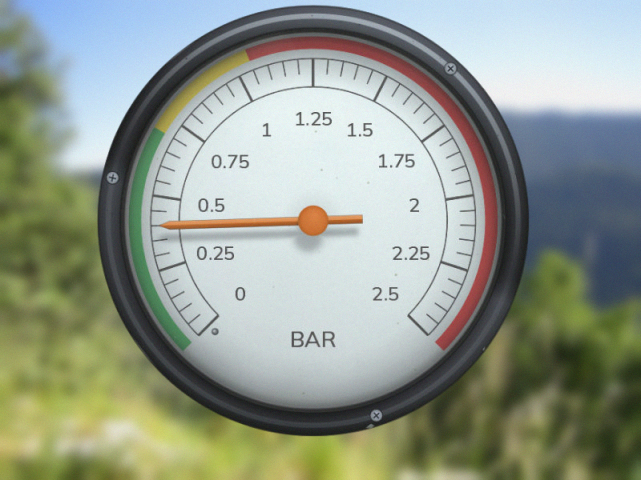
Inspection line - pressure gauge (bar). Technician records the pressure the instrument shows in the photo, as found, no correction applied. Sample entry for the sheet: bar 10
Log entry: bar 0.4
